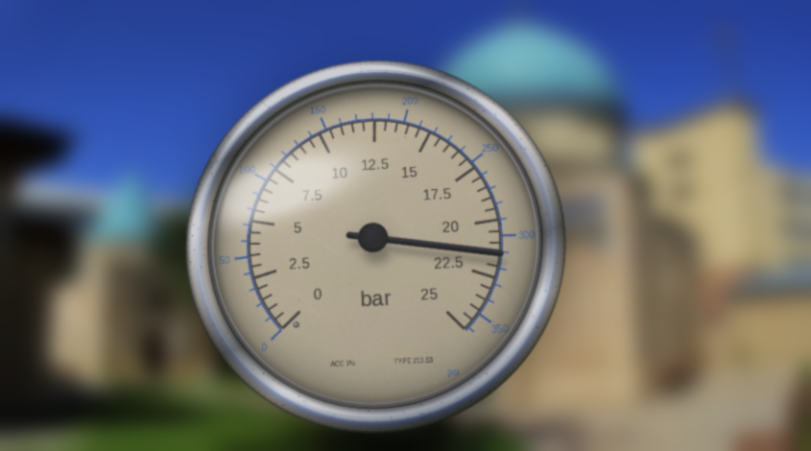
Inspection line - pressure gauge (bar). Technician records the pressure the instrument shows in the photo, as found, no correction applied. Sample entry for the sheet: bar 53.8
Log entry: bar 21.5
